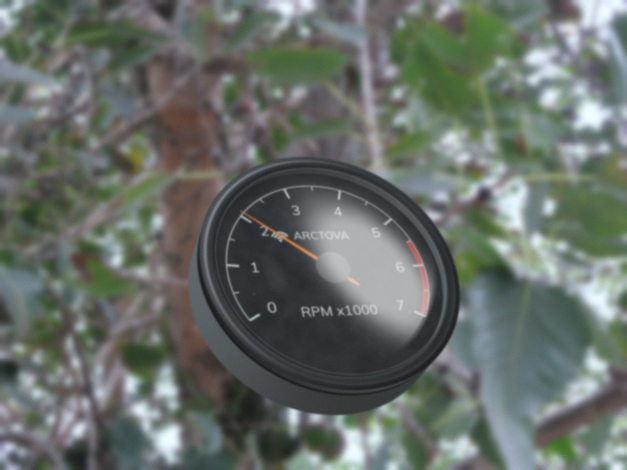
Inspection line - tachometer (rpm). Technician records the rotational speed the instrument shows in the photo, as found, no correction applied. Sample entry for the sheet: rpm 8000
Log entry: rpm 2000
